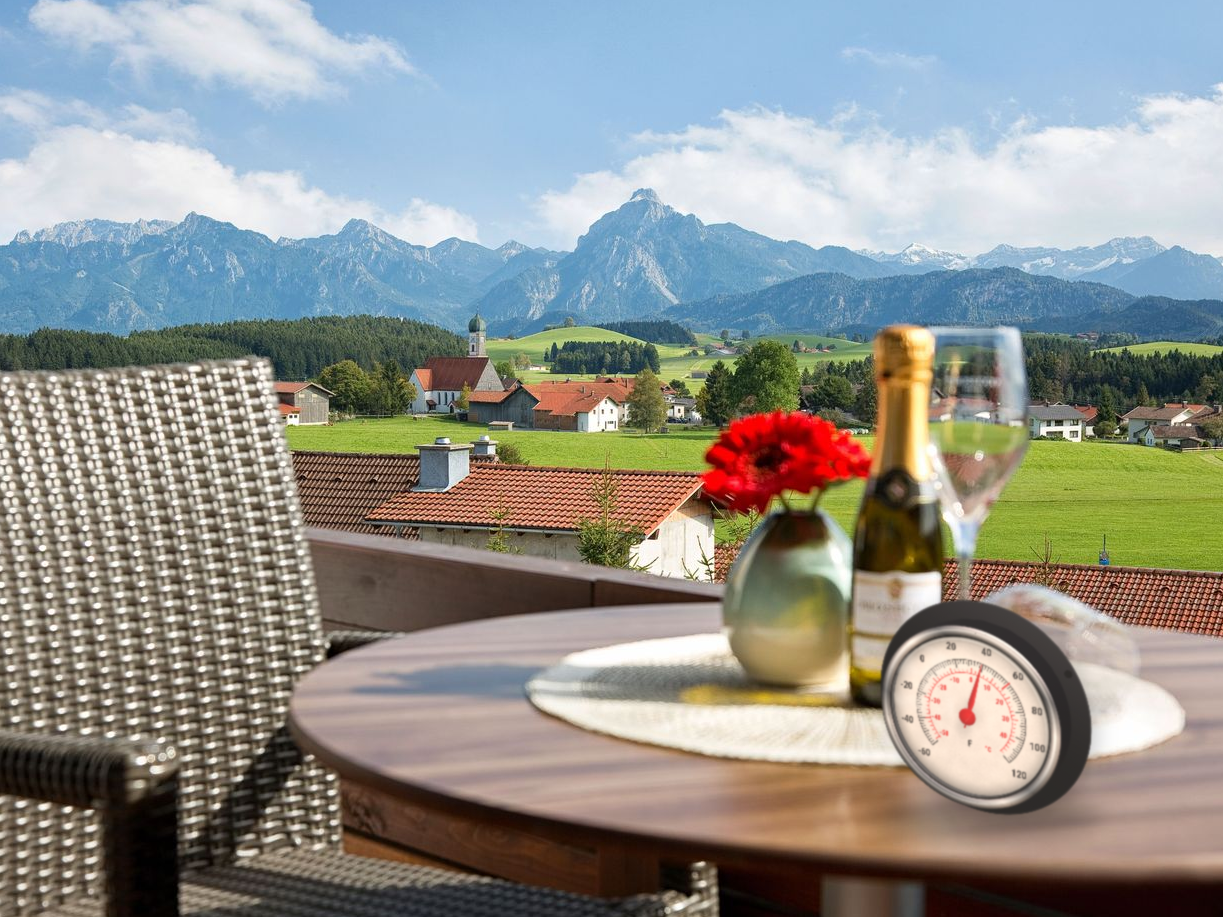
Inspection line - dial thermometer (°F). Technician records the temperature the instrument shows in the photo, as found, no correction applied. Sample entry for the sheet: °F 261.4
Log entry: °F 40
